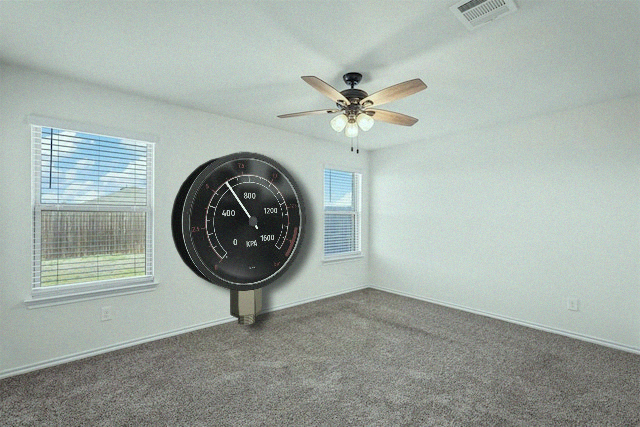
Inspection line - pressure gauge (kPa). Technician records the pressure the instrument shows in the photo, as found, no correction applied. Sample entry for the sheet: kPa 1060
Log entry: kPa 600
